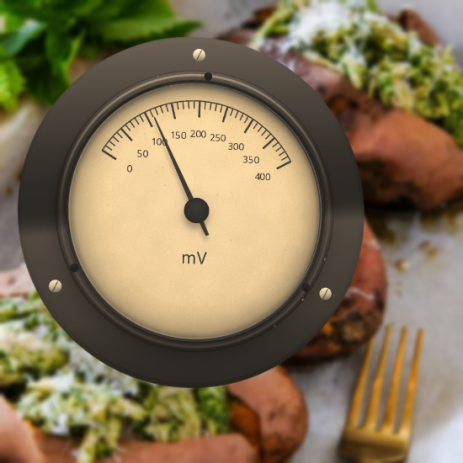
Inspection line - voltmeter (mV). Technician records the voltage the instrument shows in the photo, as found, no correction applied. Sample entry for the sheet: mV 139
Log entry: mV 110
